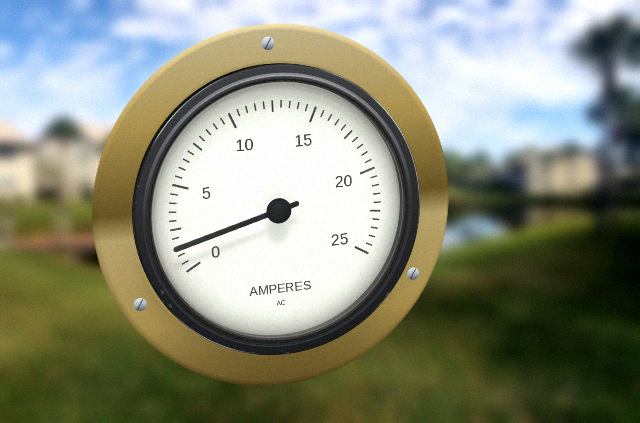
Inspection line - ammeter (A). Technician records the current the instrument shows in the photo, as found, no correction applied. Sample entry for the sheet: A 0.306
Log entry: A 1.5
